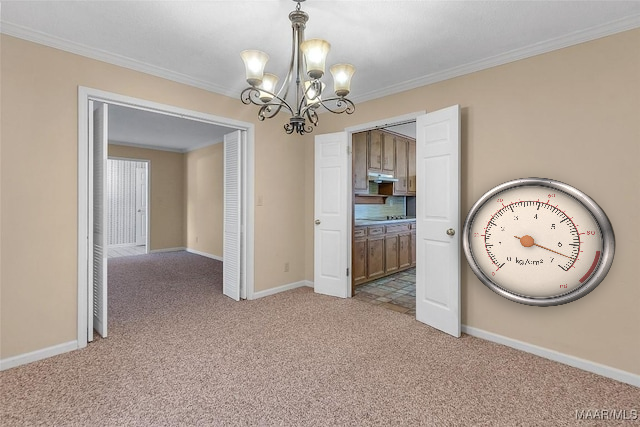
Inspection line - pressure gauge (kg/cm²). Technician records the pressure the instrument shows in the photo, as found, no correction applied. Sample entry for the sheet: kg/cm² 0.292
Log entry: kg/cm² 6.5
